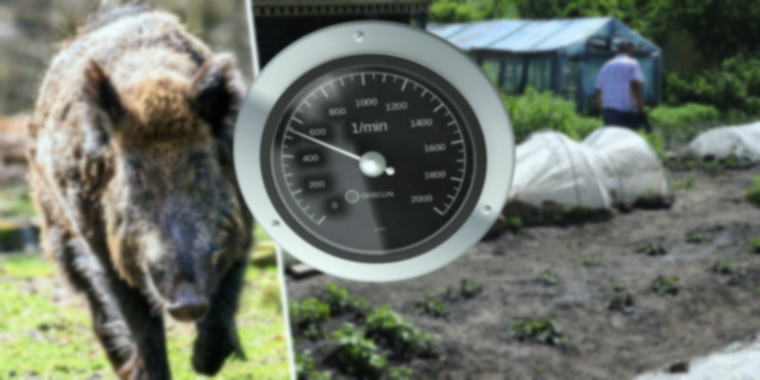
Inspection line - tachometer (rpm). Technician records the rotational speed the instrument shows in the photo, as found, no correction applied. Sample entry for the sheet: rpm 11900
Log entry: rpm 550
